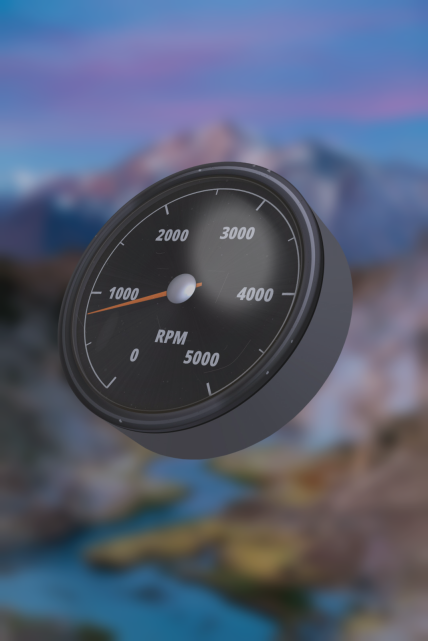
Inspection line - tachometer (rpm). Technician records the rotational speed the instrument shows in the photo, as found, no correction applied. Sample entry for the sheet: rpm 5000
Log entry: rpm 750
